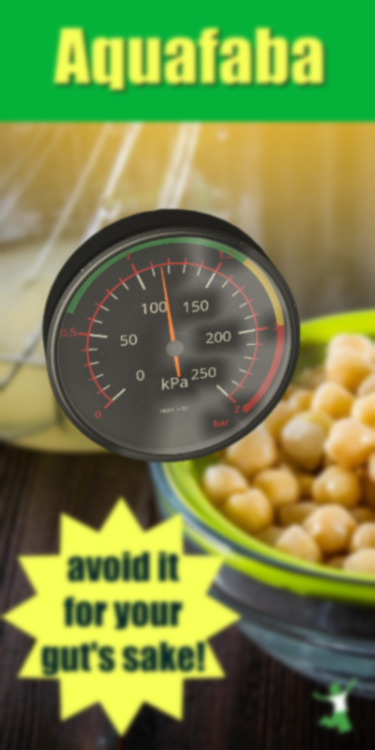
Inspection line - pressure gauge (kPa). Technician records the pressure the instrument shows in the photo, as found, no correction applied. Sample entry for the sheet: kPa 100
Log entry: kPa 115
